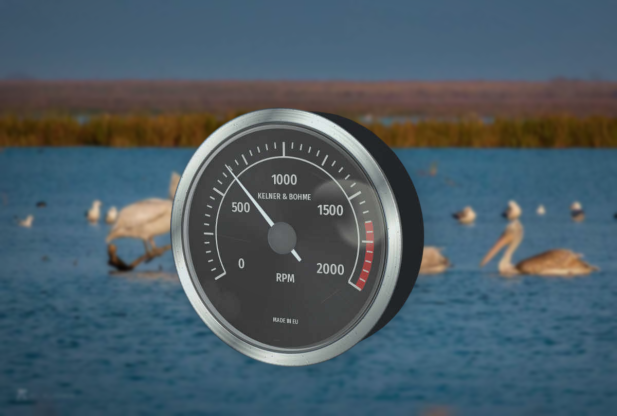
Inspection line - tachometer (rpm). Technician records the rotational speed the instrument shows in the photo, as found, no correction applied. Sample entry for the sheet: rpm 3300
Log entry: rpm 650
